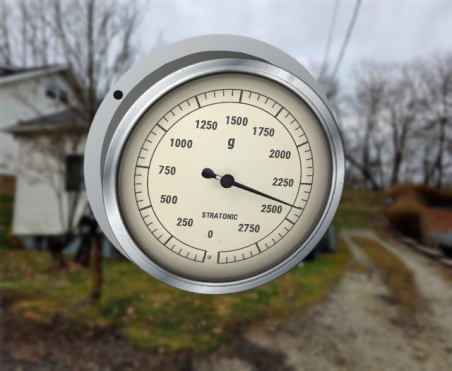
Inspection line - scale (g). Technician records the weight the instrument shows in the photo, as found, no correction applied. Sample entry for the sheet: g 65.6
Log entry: g 2400
